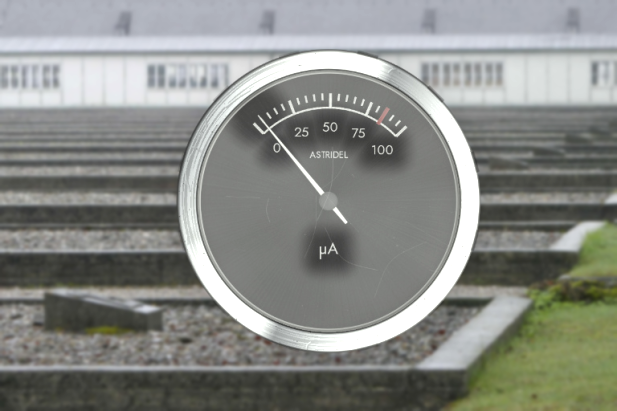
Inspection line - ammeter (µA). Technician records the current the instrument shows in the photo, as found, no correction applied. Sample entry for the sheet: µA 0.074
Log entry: µA 5
